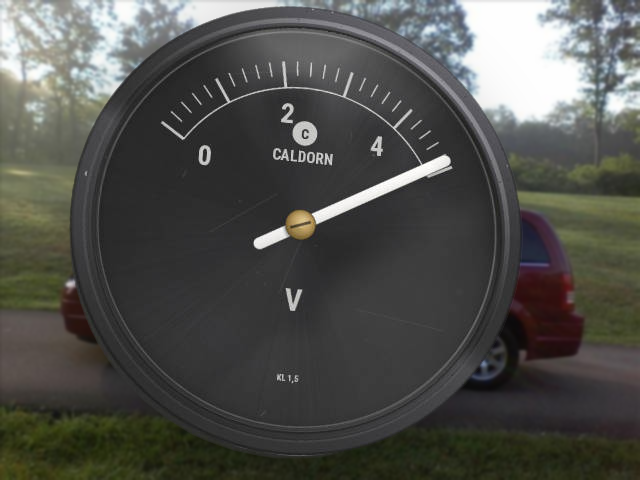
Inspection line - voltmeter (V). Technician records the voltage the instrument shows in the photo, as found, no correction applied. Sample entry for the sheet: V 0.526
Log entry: V 4.9
